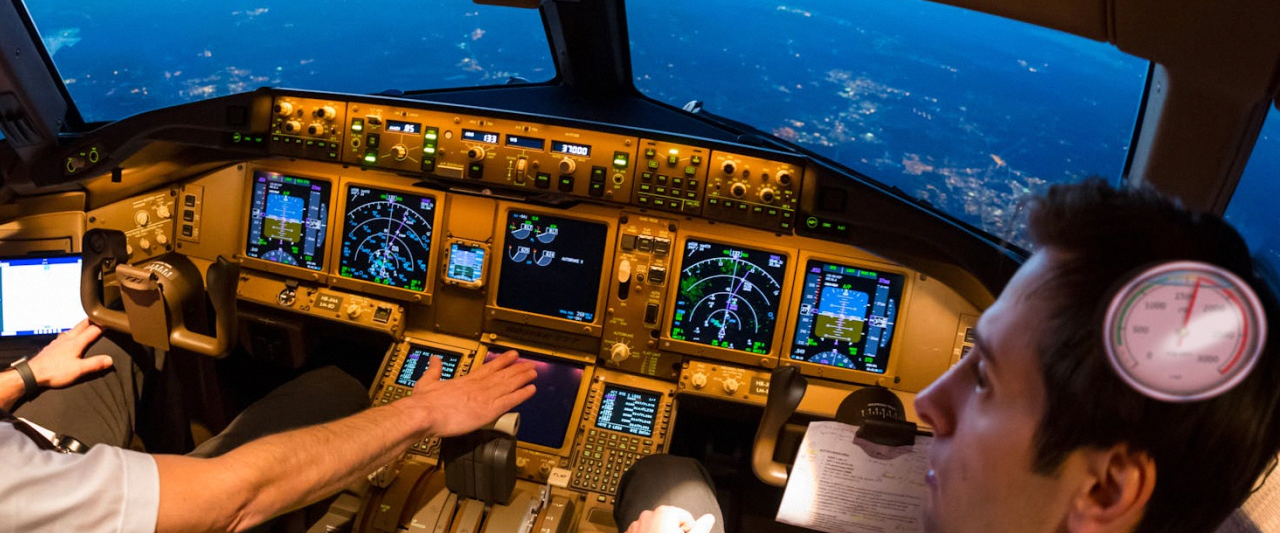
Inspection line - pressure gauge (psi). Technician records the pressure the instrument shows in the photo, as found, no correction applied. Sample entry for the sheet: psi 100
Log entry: psi 1600
